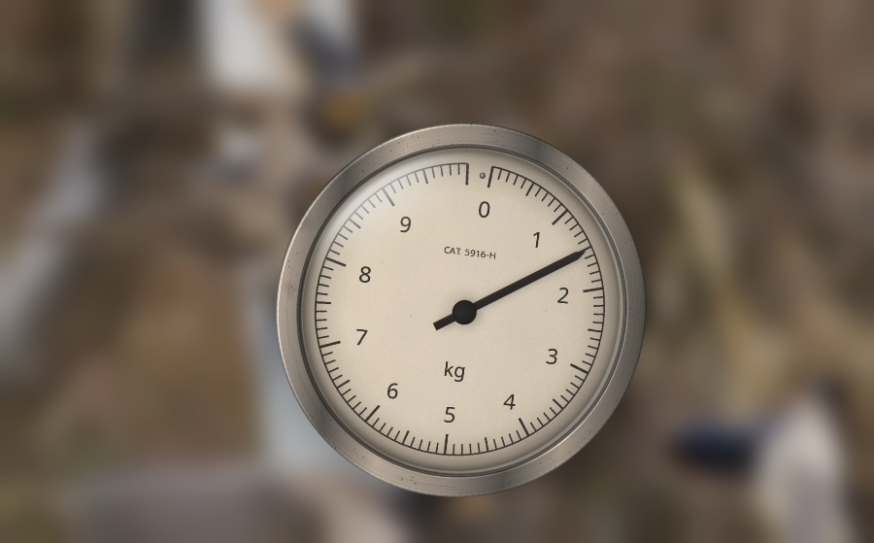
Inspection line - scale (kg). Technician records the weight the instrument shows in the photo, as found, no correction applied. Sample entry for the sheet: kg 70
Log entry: kg 1.5
